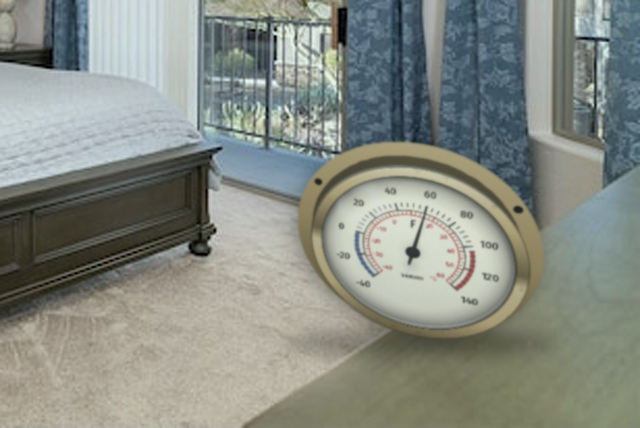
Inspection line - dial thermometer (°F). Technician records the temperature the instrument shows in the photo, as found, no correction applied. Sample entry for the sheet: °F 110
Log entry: °F 60
